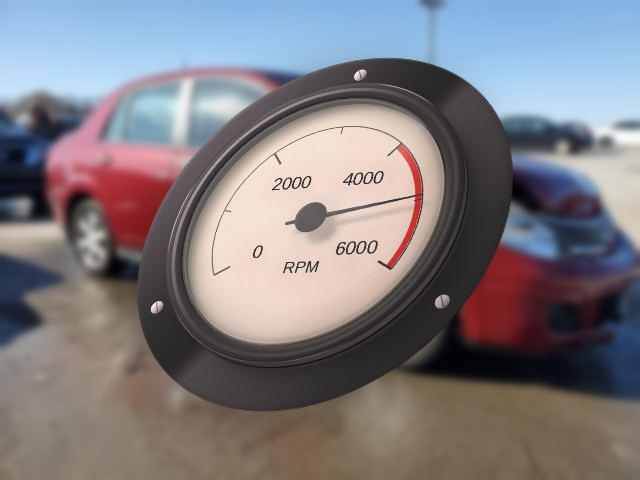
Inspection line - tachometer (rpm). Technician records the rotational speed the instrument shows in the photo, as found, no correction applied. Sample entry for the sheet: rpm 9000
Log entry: rpm 5000
